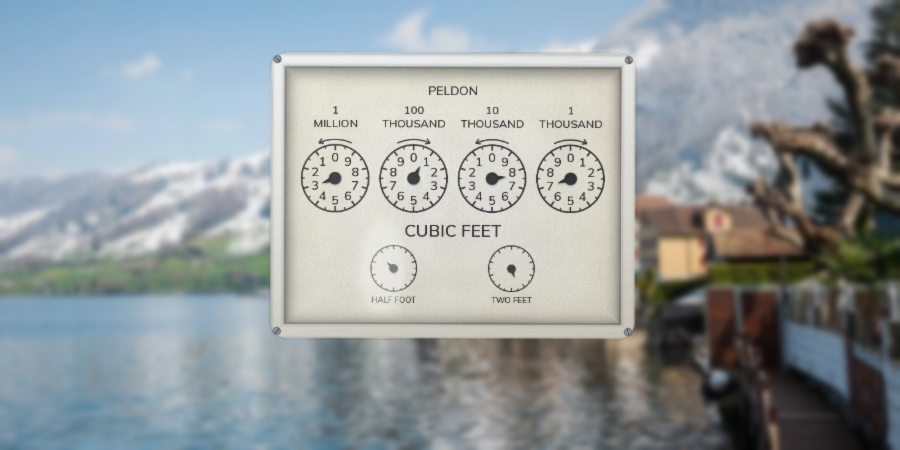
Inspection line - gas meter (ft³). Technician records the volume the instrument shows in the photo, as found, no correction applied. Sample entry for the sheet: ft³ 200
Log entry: ft³ 307700
